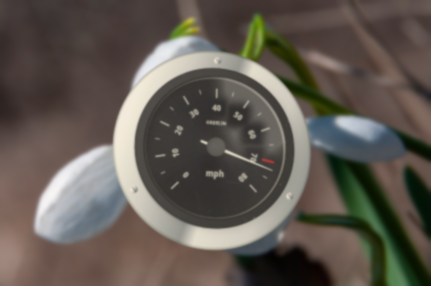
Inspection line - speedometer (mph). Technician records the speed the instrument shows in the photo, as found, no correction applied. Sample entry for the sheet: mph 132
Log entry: mph 72.5
